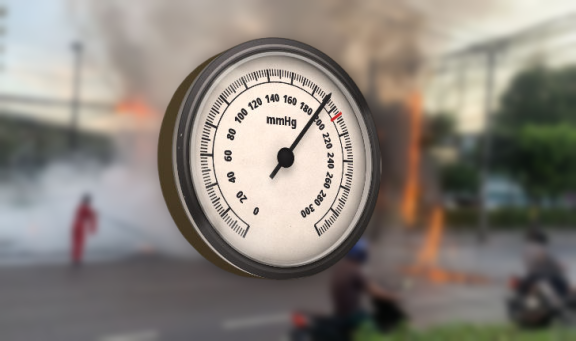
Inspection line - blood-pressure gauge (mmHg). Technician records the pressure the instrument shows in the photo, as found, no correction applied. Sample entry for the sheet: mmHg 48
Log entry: mmHg 190
